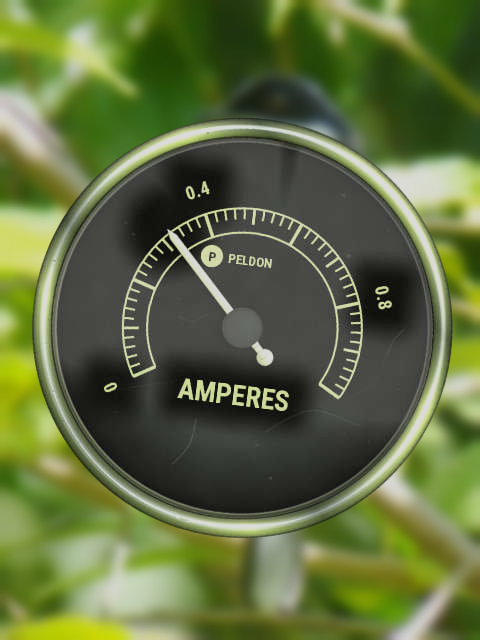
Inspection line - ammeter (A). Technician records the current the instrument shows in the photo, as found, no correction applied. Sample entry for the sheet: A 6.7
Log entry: A 0.32
